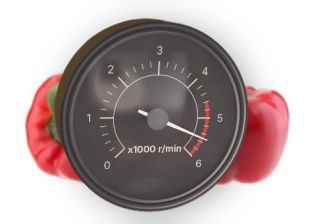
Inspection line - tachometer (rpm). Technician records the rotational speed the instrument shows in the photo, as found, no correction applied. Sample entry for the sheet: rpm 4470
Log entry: rpm 5500
